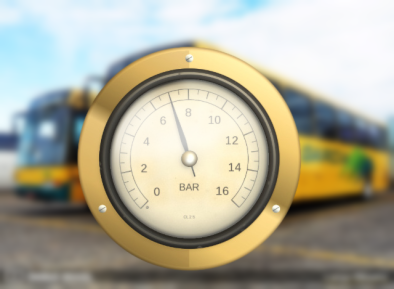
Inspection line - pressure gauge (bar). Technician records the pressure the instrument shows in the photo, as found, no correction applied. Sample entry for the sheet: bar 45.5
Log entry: bar 7
